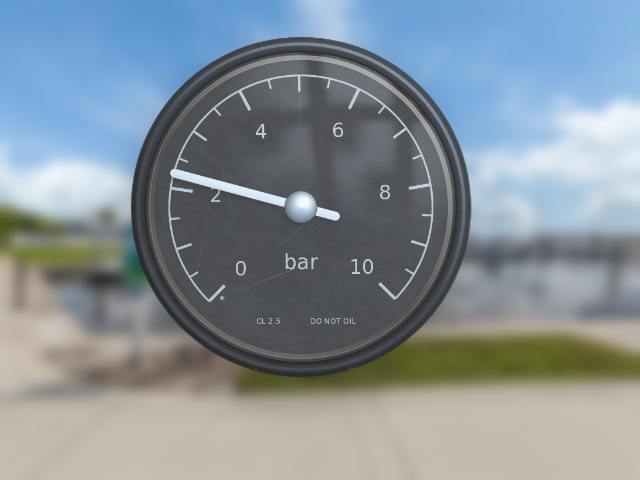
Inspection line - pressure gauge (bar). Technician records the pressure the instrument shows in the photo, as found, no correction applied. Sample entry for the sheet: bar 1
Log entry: bar 2.25
